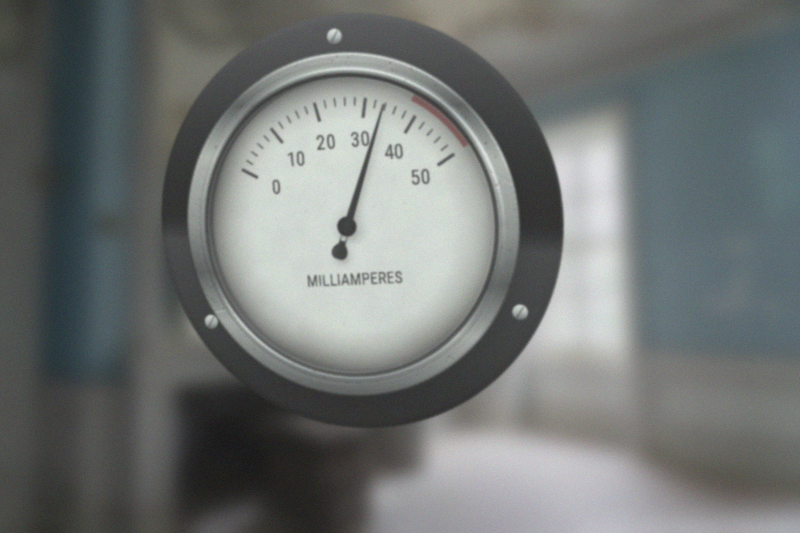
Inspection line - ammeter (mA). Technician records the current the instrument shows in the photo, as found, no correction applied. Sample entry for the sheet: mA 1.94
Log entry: mA 34
